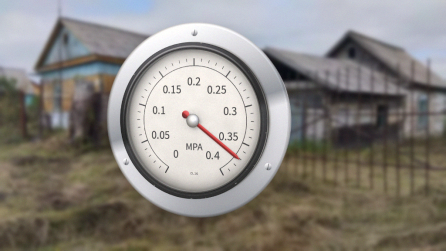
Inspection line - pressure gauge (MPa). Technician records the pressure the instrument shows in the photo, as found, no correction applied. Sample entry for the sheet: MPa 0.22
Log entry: MPa 0.37
